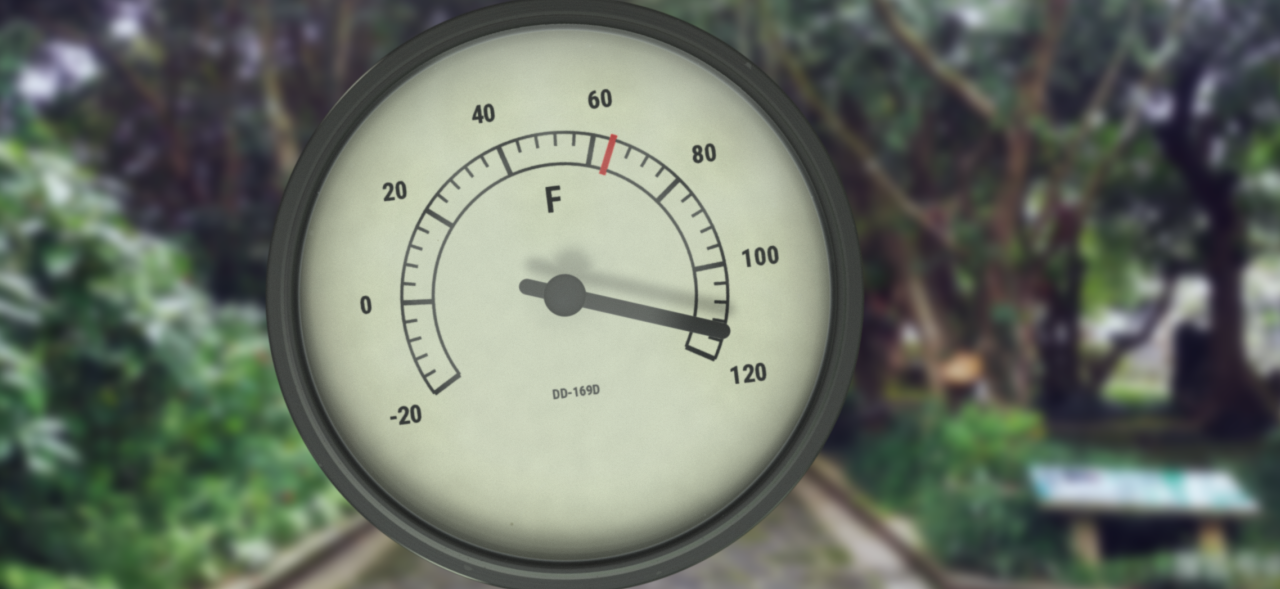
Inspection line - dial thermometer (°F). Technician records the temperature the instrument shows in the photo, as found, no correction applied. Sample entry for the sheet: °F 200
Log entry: °F 114
